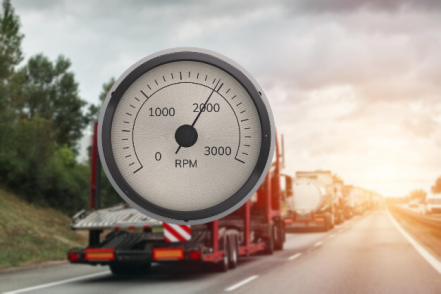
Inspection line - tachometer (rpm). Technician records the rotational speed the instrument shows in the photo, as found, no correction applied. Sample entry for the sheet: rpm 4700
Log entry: rpm 1950
